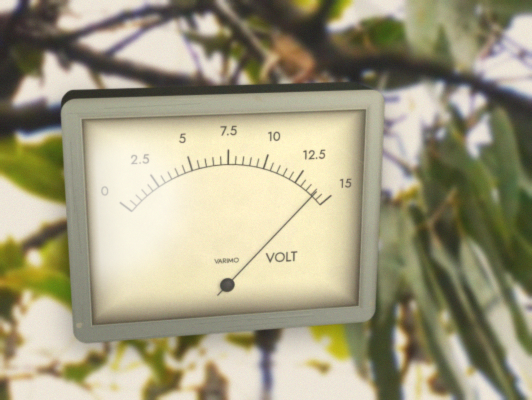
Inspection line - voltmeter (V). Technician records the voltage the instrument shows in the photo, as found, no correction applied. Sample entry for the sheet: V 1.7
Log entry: V 14
